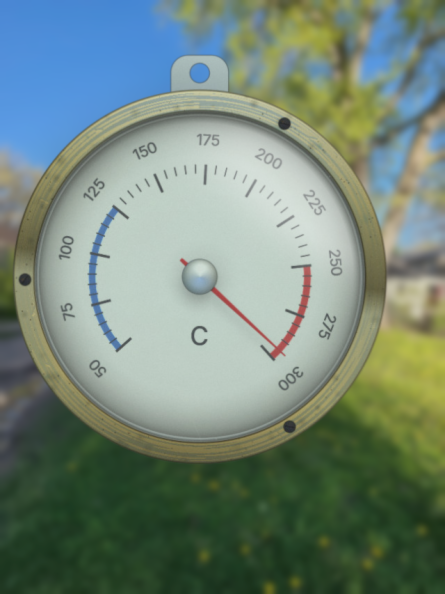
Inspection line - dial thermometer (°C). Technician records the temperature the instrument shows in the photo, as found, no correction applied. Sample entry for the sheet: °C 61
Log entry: °C 295
